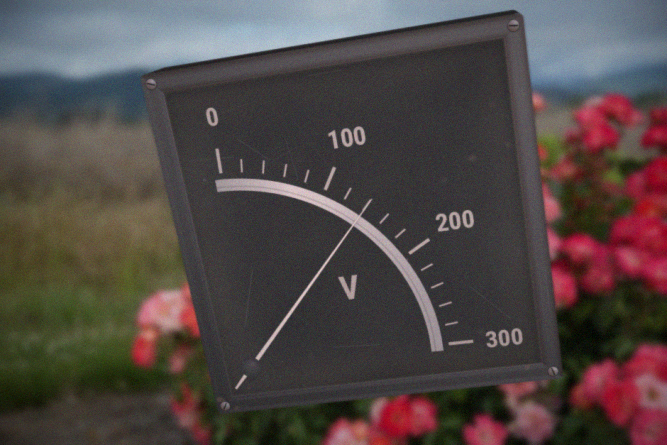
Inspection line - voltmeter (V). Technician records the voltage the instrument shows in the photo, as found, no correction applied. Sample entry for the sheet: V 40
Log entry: V 140
